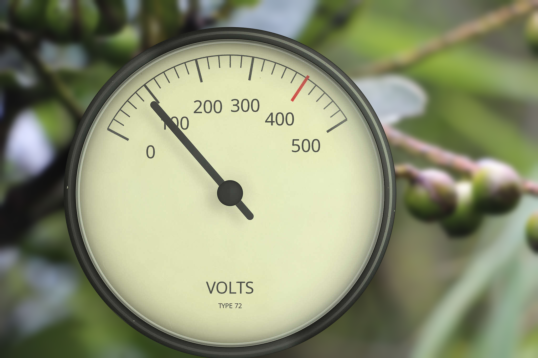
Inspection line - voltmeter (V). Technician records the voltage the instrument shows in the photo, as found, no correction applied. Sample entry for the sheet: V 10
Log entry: V 90
